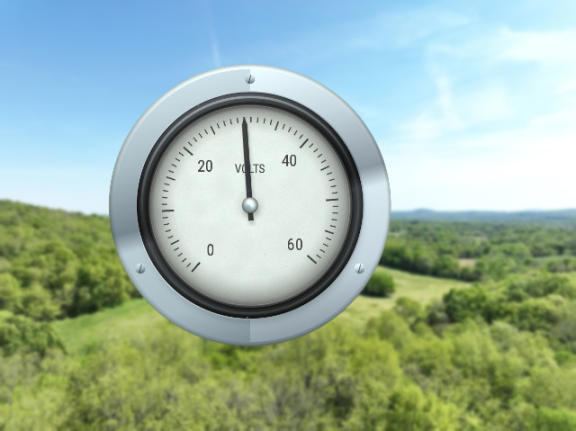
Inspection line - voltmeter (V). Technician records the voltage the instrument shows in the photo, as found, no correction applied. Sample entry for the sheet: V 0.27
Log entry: V 30
